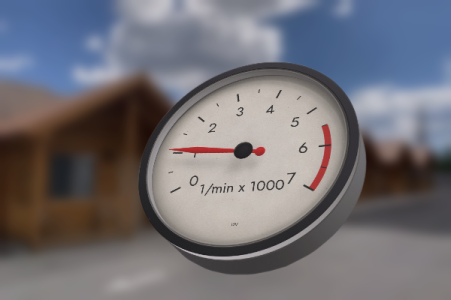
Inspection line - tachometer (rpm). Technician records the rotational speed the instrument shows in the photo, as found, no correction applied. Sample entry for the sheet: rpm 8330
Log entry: rpm 1000
